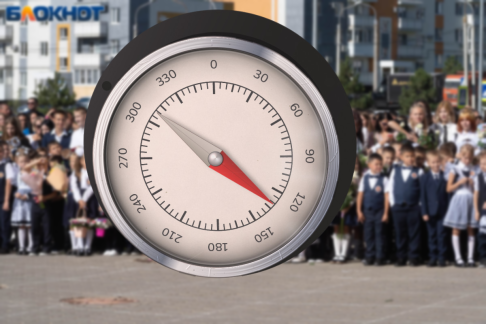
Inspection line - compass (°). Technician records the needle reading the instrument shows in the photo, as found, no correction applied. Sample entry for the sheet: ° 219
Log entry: ° 130
